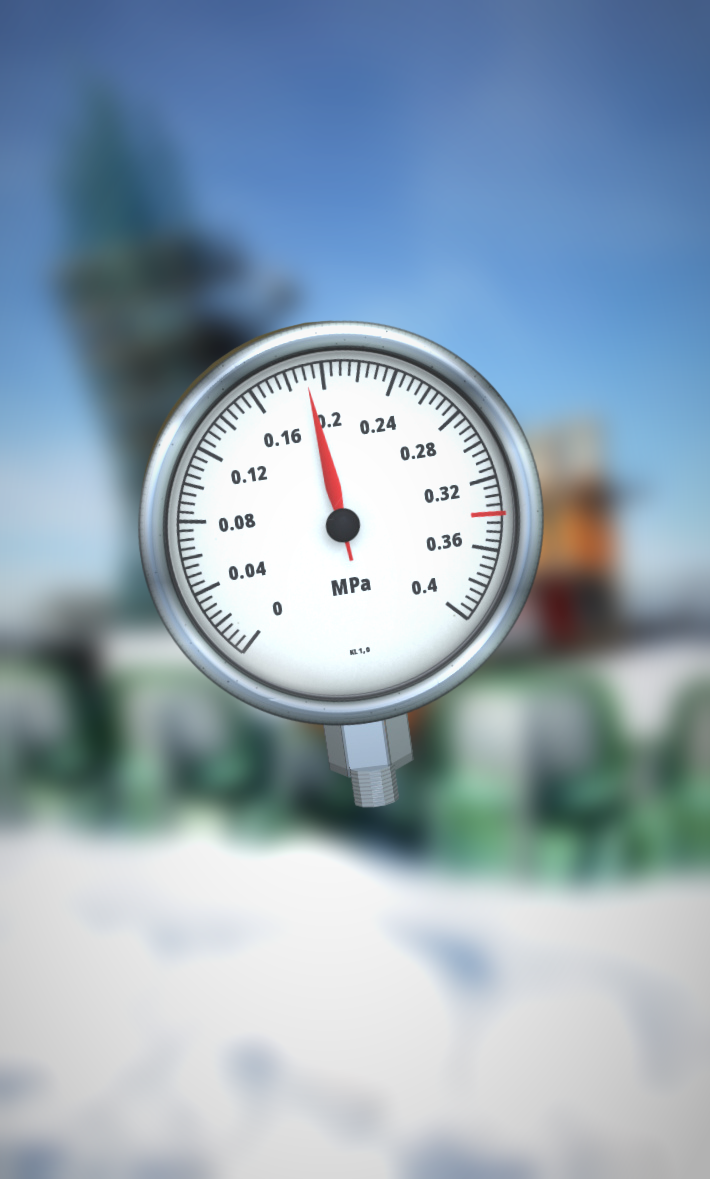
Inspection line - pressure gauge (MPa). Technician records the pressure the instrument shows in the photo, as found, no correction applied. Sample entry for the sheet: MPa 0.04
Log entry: MPa 0.19
